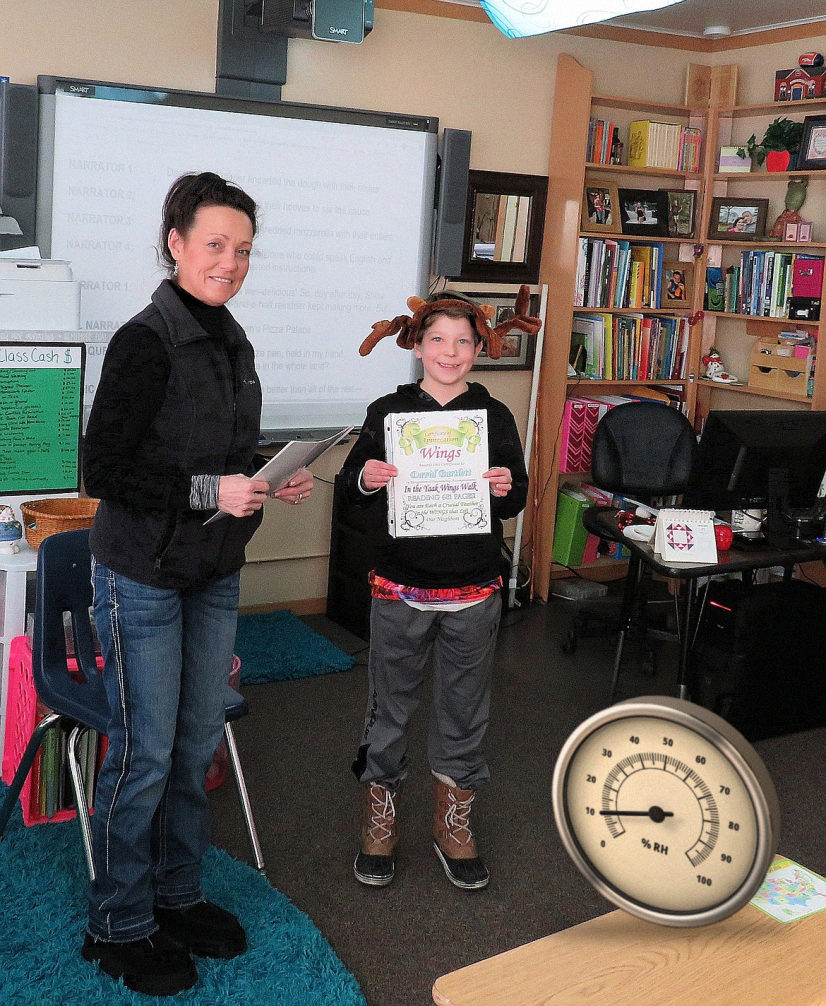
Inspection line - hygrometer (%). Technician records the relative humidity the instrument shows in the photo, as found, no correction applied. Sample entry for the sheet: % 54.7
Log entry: % 10
